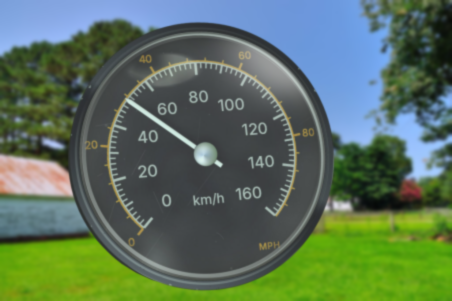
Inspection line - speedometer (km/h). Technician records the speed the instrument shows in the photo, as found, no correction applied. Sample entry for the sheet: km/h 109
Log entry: km/h 50
